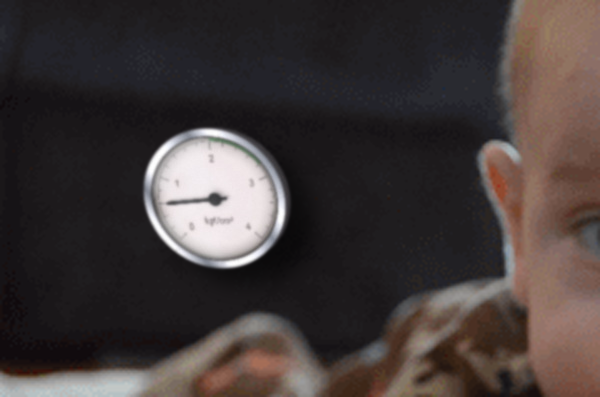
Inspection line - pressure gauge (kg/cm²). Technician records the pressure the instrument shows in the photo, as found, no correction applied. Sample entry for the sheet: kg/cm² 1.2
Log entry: kg/cm² 0.6
